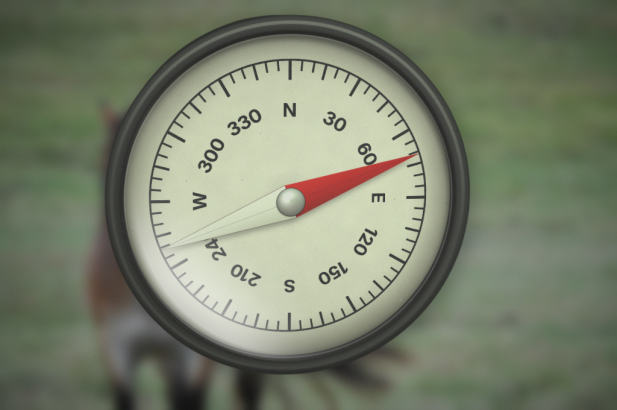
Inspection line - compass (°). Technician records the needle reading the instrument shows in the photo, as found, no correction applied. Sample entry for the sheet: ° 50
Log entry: ° 70
